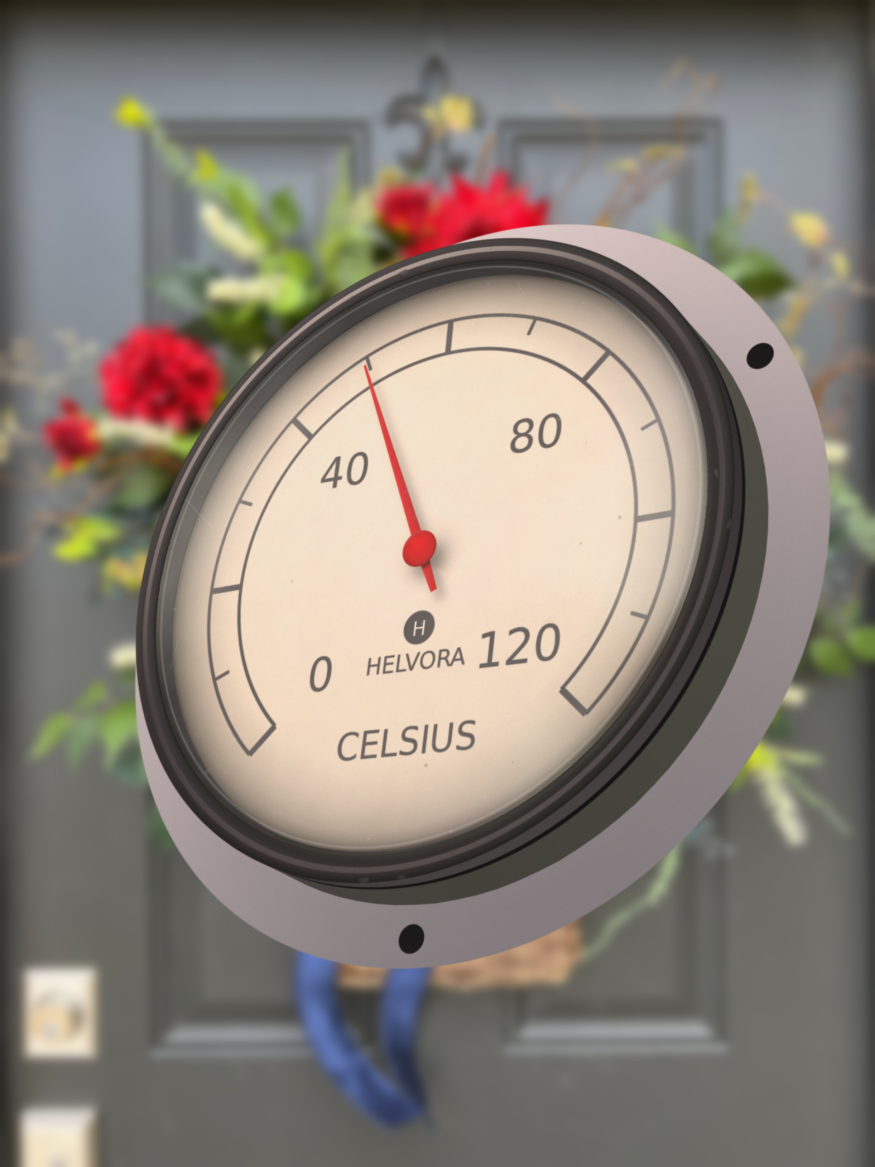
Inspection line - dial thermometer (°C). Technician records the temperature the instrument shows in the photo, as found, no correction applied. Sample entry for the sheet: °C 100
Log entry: °C 50
